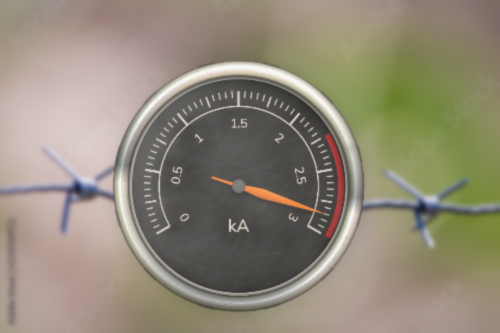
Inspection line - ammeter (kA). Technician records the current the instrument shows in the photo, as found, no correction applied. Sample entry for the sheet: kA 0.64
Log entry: kA 2.85
